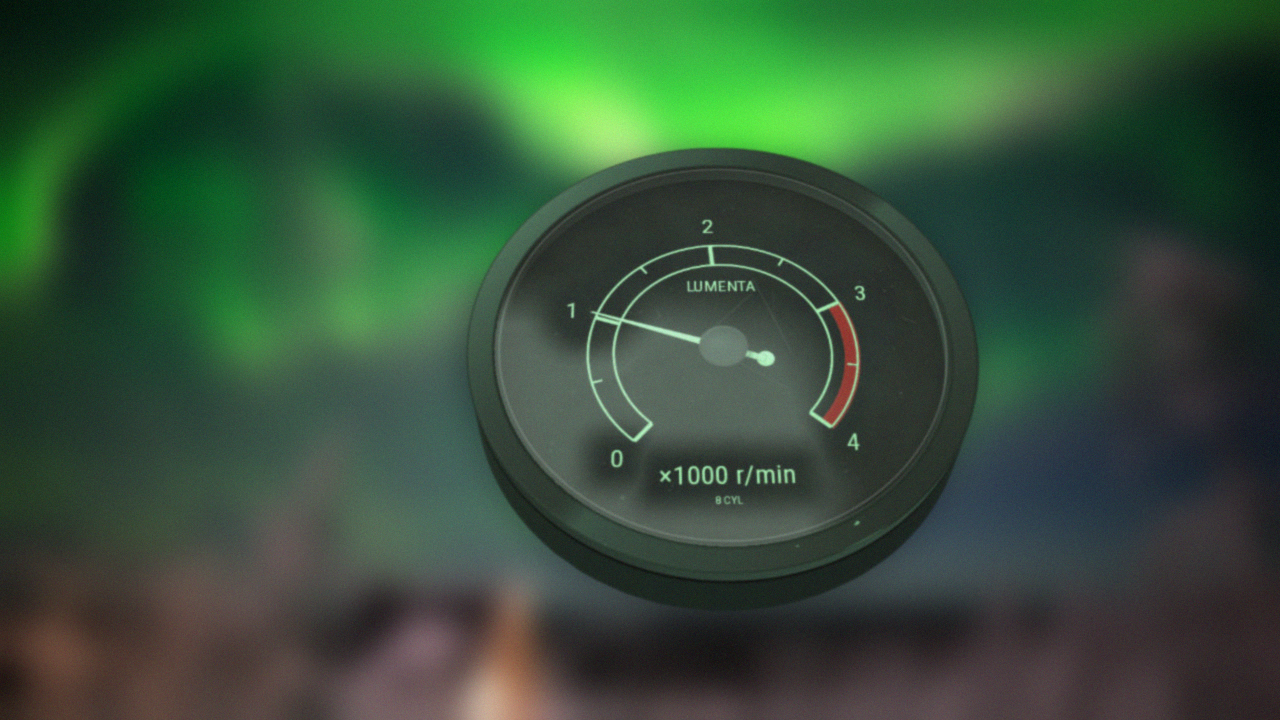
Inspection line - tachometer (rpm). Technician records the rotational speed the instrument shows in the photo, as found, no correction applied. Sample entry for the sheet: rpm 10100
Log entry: rpm 1000
